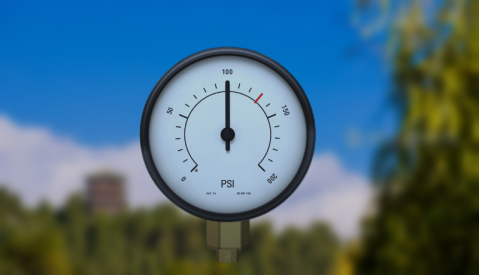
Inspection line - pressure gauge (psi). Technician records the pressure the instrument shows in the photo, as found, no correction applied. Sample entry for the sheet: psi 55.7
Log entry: psi 100
